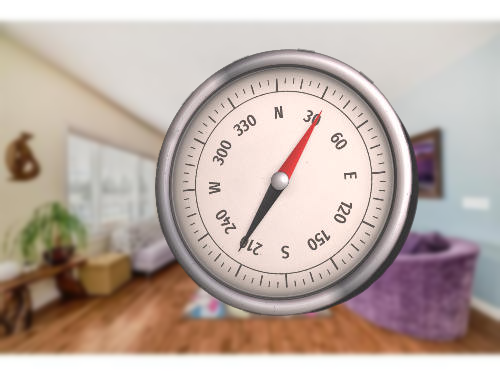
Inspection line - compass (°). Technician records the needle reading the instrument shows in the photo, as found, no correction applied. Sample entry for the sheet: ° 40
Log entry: ° 35
